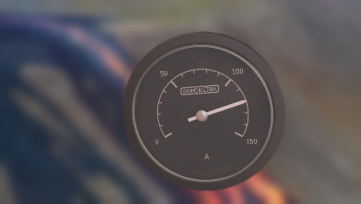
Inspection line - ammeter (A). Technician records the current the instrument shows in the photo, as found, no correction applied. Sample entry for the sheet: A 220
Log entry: A 120
